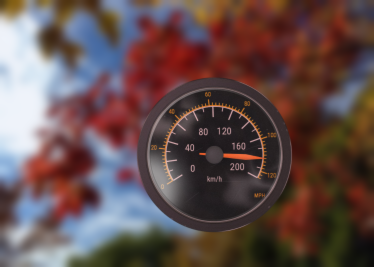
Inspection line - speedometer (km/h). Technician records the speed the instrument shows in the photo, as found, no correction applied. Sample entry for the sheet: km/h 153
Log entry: km/h 180
